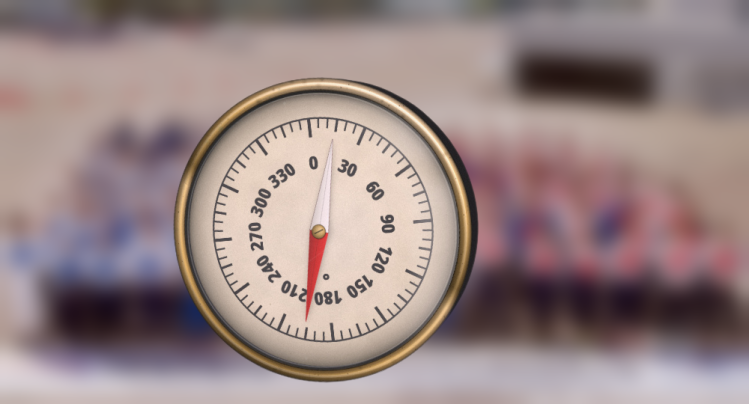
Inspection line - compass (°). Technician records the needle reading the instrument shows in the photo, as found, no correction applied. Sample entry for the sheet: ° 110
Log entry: ° 195
